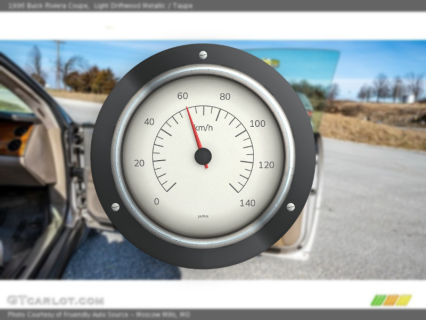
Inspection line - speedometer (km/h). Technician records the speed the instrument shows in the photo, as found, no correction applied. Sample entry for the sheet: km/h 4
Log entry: km/h 60
